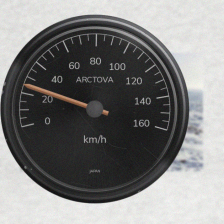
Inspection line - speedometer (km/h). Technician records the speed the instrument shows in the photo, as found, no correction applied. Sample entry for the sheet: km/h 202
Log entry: km/h 25
